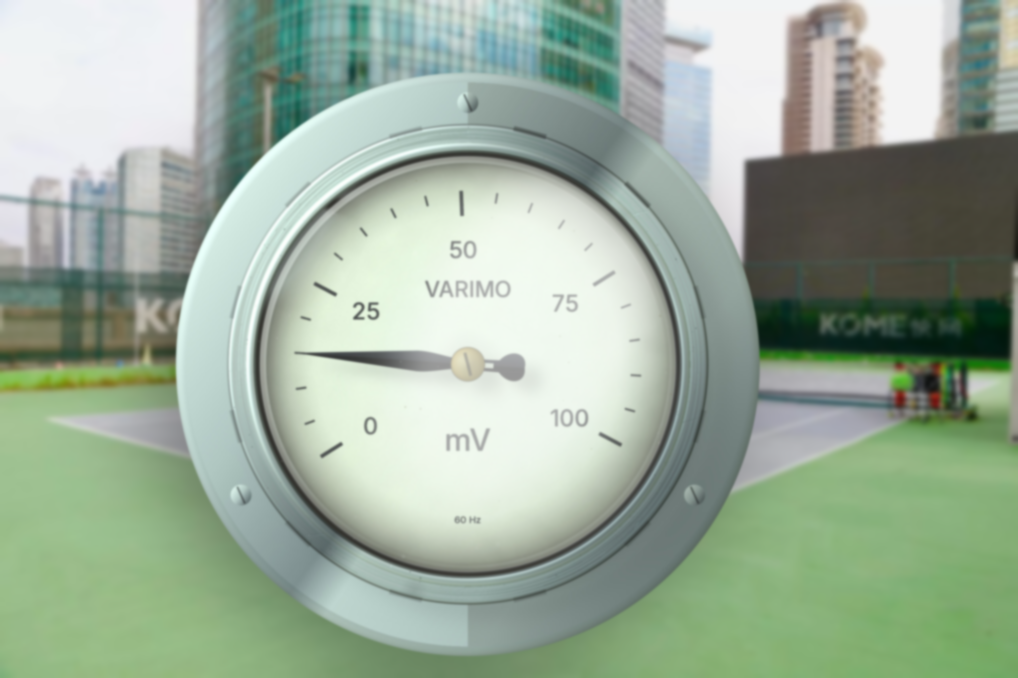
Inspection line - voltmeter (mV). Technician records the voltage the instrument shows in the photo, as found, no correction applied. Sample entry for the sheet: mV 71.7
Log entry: mV 15
